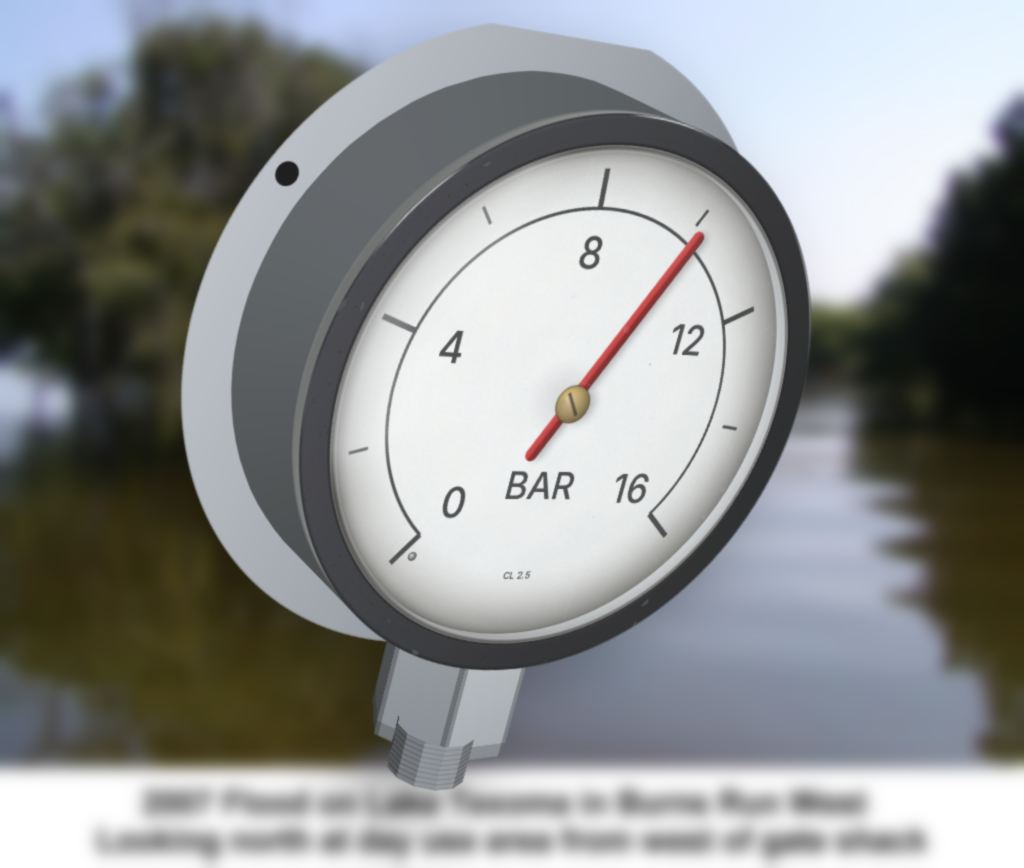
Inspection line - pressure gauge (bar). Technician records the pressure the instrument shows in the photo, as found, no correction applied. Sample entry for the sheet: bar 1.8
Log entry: bar 10
